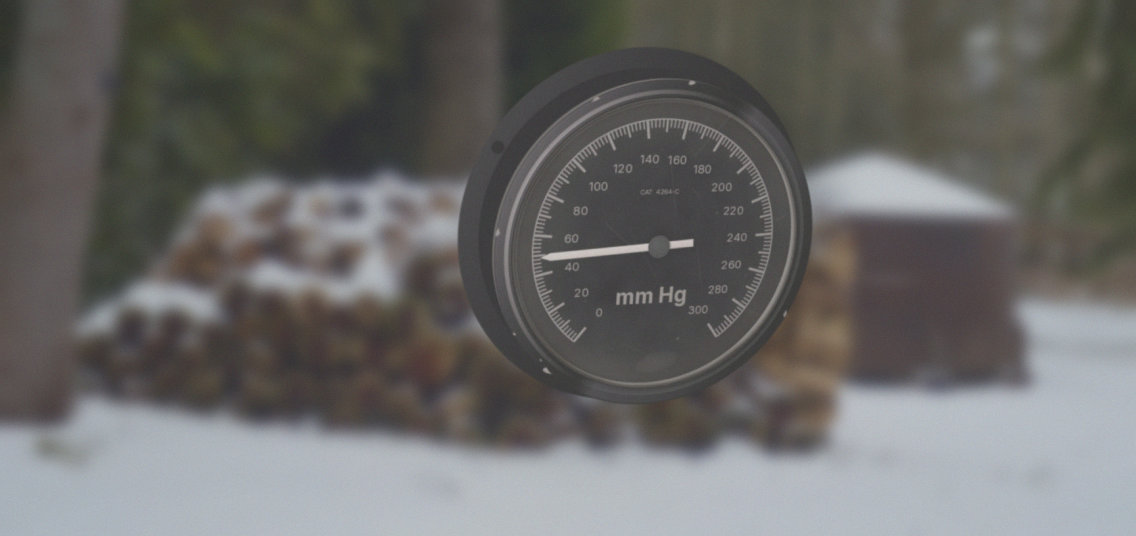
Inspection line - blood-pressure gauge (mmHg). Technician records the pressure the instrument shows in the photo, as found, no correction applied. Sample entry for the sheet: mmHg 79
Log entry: mmHg 50
